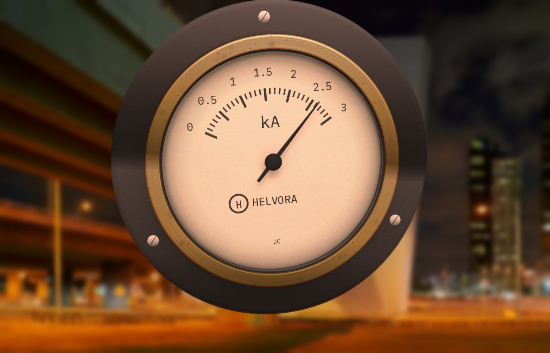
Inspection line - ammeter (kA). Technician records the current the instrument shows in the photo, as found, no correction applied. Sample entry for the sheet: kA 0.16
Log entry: kA 2.6
